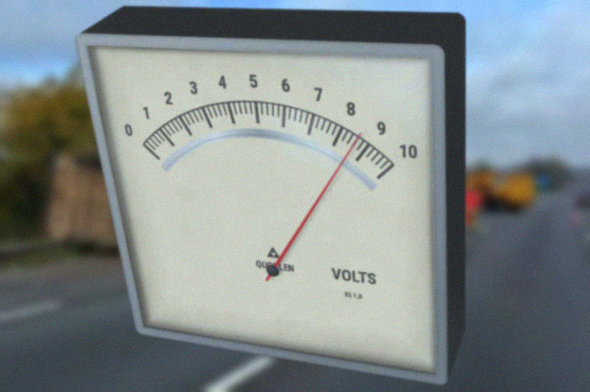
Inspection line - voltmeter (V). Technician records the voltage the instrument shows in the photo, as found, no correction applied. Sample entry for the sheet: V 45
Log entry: V 8.6
